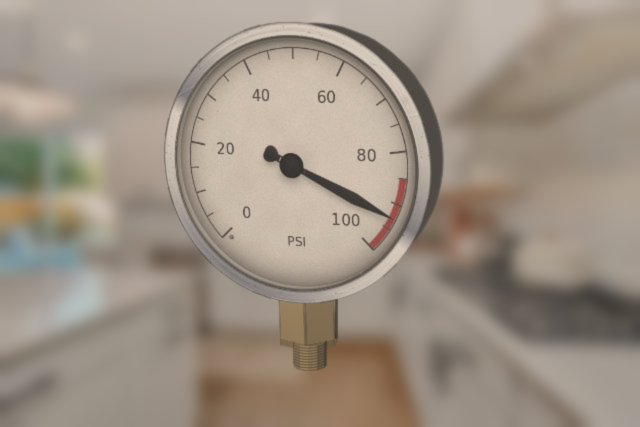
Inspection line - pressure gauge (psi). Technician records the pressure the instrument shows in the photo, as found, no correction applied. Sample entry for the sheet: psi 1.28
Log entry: psi 92.5
